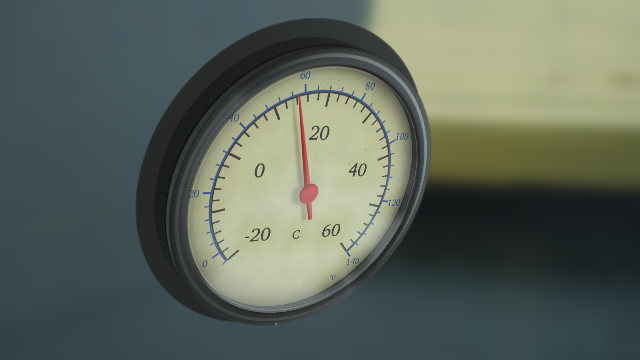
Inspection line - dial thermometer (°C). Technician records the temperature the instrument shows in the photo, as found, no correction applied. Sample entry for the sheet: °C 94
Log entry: °C 14
